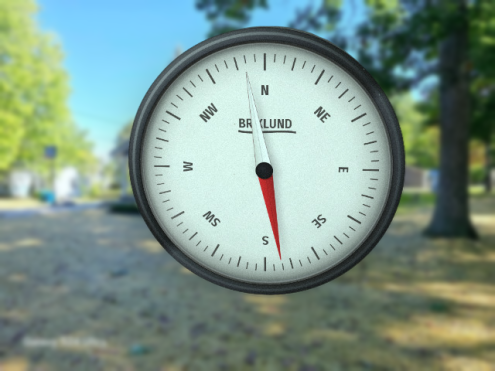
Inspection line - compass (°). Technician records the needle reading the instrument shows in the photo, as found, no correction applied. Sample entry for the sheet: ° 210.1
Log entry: ° 170
